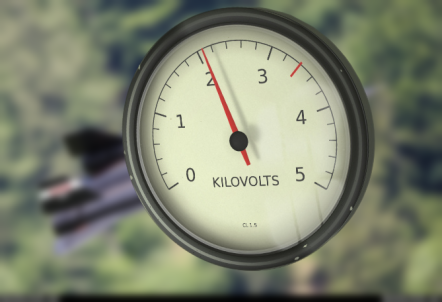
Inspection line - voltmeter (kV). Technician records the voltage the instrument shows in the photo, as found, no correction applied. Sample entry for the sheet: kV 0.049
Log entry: kV 2.1
